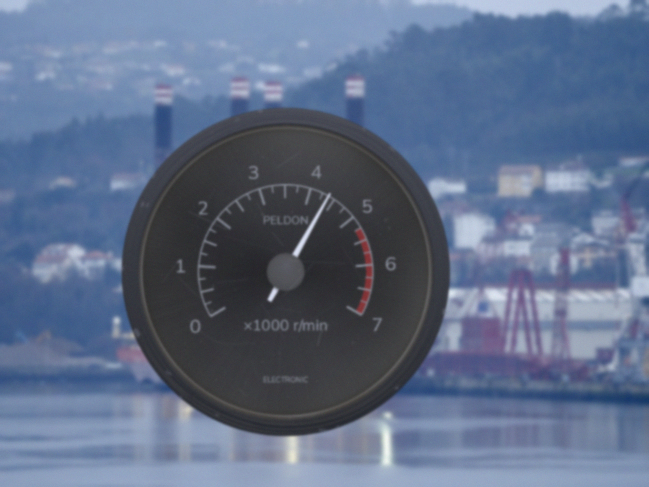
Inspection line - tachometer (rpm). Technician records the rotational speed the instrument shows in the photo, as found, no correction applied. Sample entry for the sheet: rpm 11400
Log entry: rpm 4375
